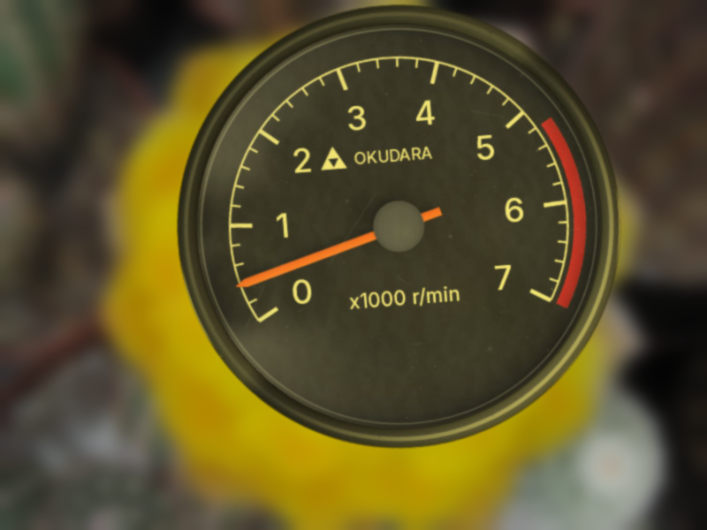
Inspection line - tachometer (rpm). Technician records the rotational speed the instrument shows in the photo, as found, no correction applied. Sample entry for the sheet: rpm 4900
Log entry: rpm 400
